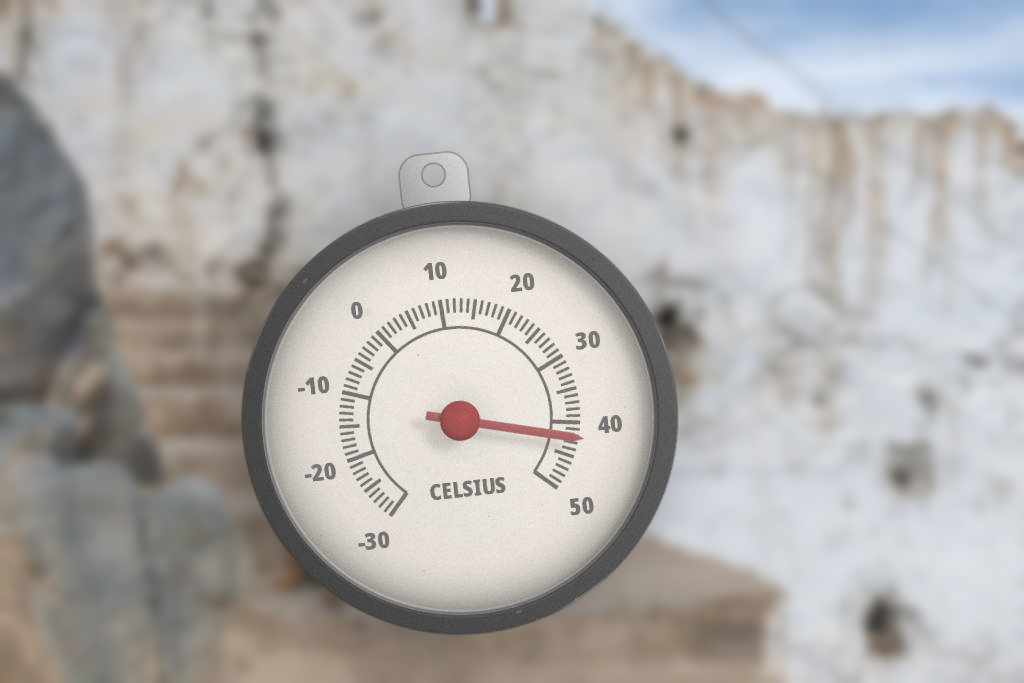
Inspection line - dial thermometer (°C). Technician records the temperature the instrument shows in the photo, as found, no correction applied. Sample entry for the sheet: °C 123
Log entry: °C 42
